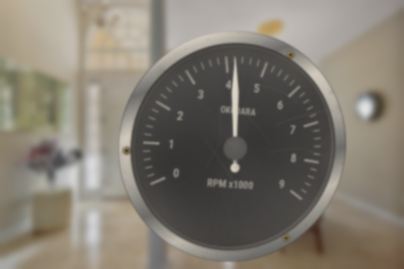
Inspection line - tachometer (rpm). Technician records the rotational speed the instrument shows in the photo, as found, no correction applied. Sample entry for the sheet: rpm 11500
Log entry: rpm 4200
